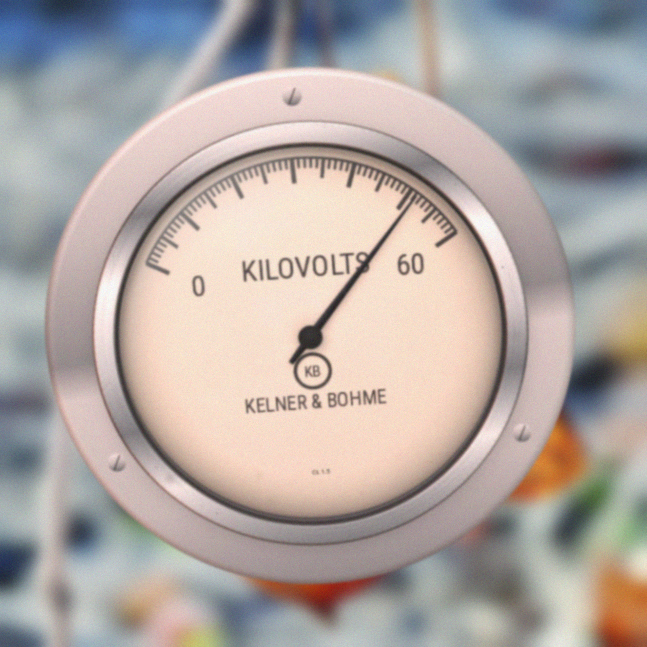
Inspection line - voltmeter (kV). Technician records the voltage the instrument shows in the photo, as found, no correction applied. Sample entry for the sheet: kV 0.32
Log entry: kV 51
